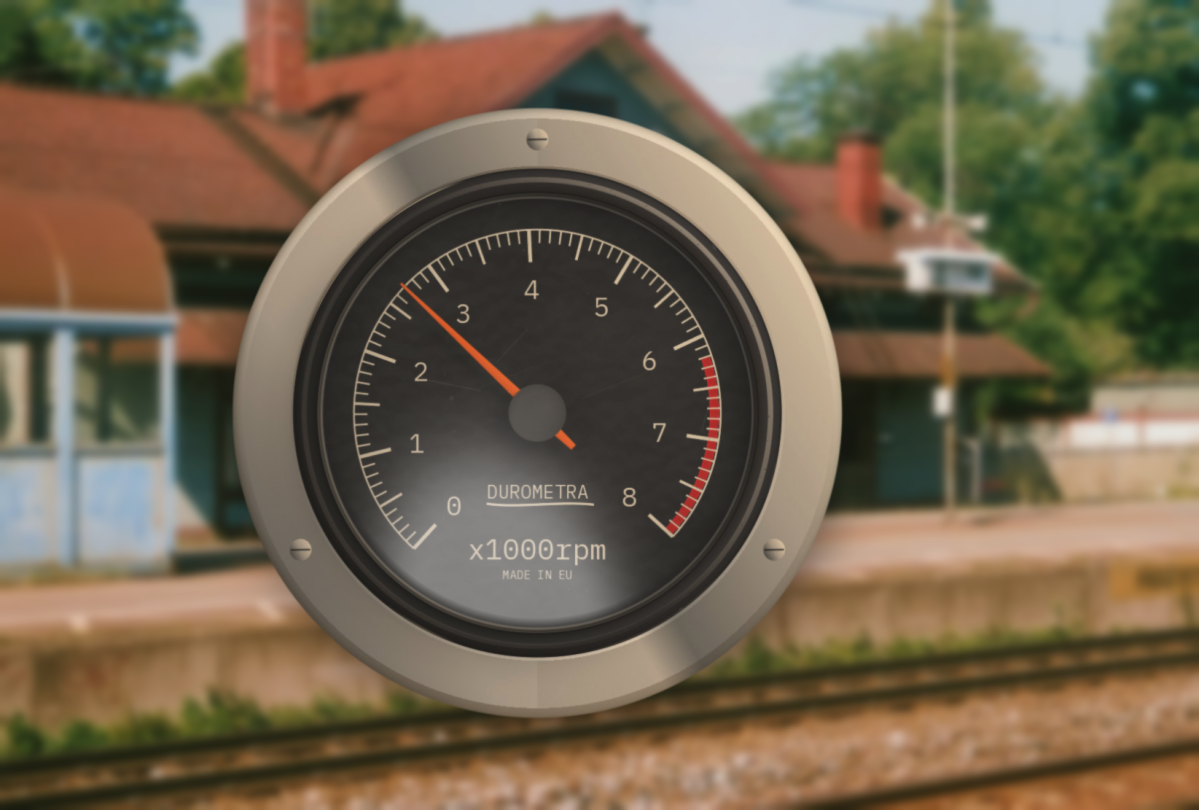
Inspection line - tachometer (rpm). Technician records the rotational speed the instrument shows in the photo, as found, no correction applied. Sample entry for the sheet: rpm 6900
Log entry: rpm 2700
